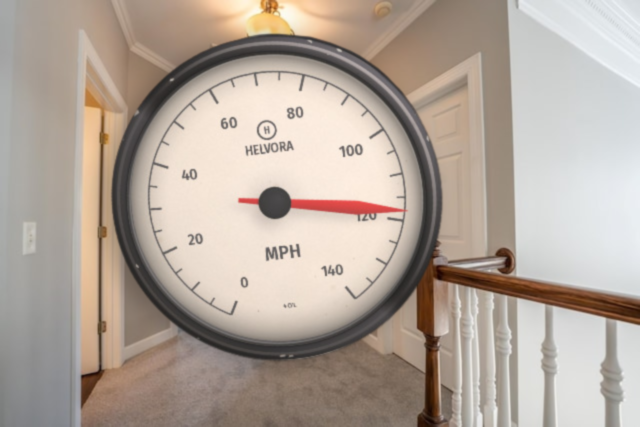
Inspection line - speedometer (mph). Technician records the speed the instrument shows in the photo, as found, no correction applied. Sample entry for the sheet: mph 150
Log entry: mph 117.5
